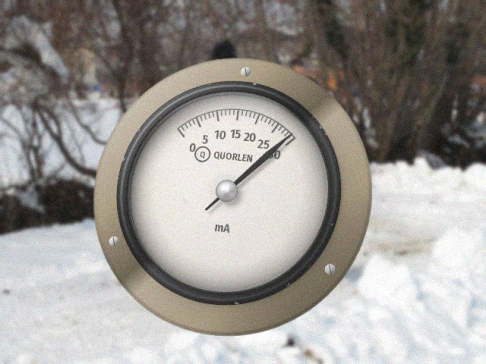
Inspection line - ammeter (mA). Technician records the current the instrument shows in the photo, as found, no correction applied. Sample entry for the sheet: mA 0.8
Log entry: mA 29
